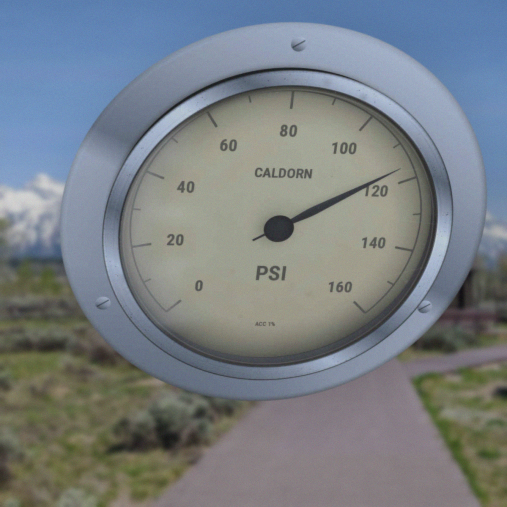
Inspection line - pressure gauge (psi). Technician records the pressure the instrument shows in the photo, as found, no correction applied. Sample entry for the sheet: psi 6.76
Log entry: psi 115
